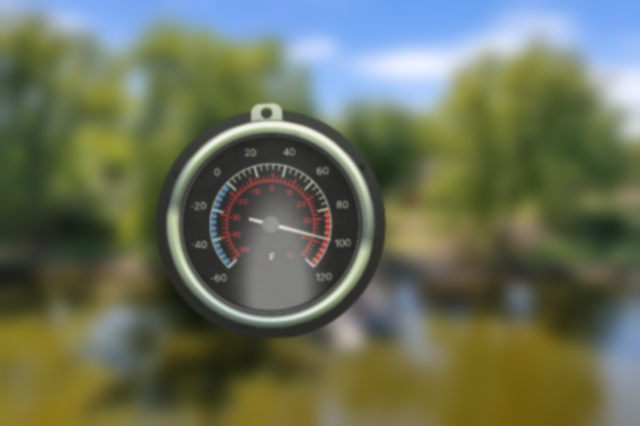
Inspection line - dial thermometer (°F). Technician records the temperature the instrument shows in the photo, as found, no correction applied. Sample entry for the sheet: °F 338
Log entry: °F 100
